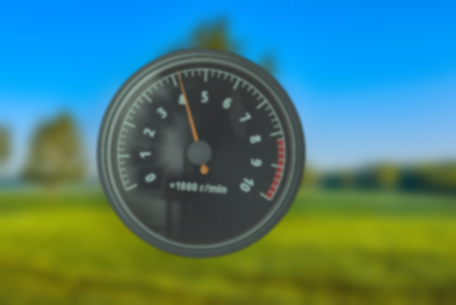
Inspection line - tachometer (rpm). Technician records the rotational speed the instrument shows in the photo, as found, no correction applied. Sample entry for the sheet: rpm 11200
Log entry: rpm 4200
